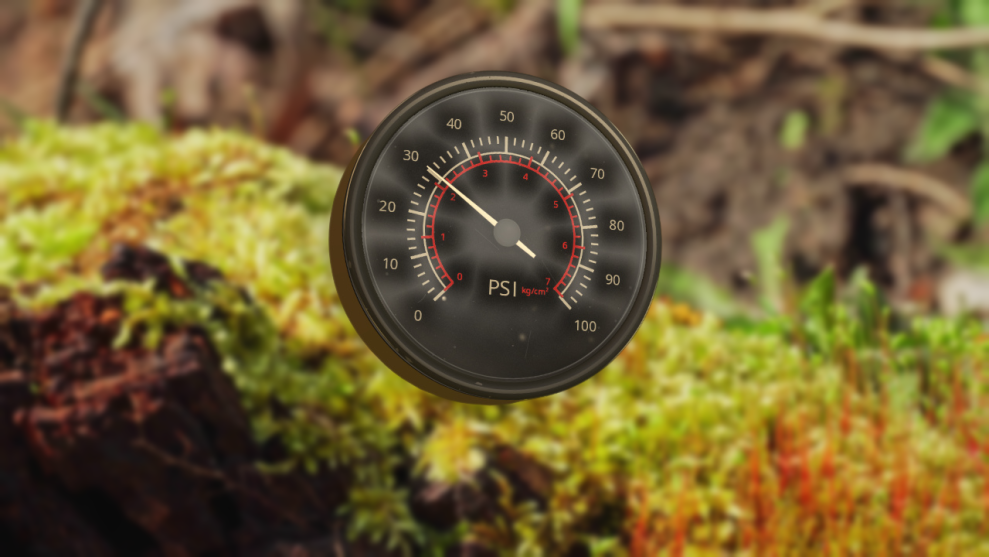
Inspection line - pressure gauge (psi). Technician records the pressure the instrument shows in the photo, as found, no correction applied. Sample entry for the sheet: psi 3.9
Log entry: psi 30
